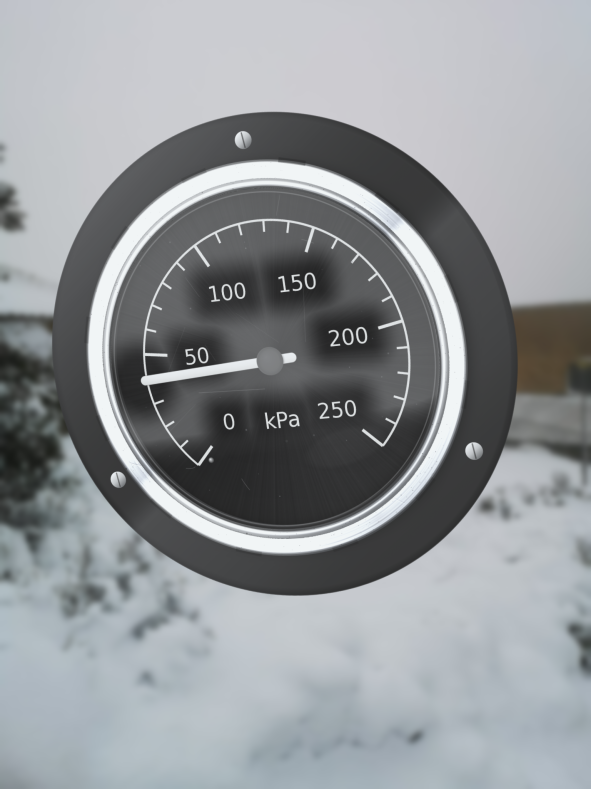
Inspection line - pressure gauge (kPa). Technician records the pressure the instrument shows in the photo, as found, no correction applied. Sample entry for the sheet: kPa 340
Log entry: kPa 40
